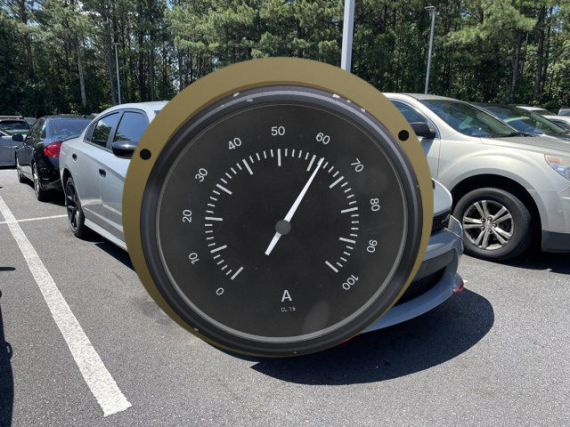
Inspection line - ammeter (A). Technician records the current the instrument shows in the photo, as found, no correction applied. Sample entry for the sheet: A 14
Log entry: A 62
